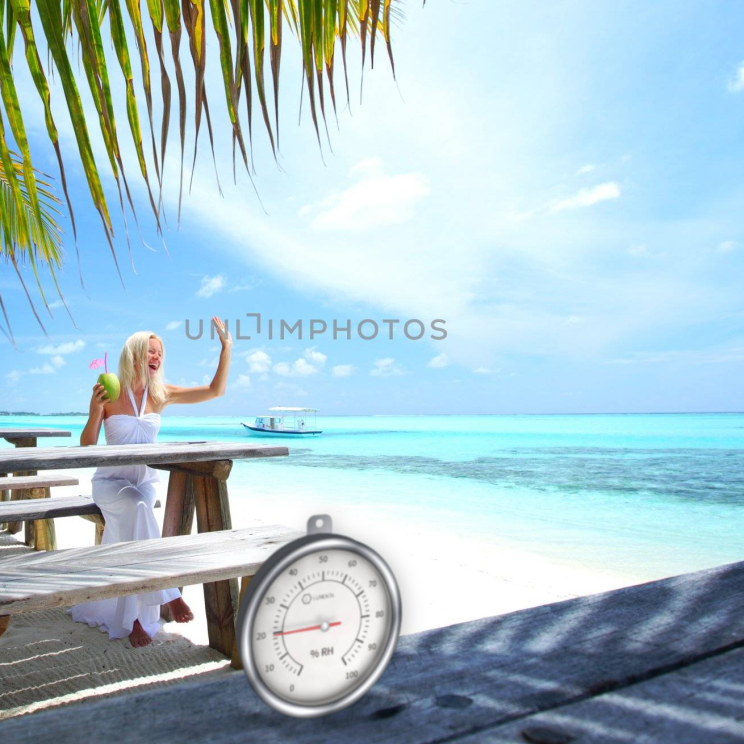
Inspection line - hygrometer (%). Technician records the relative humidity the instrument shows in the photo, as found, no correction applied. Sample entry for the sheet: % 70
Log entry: % 20
